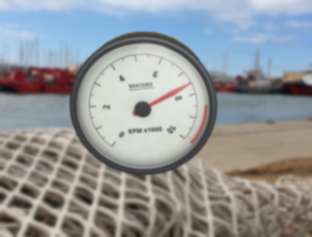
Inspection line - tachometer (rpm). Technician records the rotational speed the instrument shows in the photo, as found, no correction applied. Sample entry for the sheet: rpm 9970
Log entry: rpm 7500
